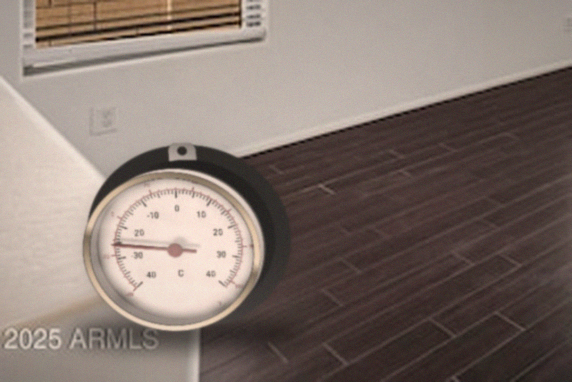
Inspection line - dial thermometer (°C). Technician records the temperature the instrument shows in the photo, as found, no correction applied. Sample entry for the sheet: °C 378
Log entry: °C -25
